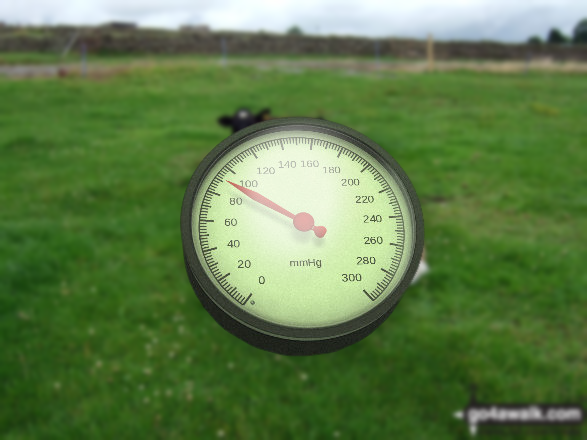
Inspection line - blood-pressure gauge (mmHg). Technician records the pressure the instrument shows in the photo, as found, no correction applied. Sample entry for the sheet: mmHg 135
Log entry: mmHg 90
